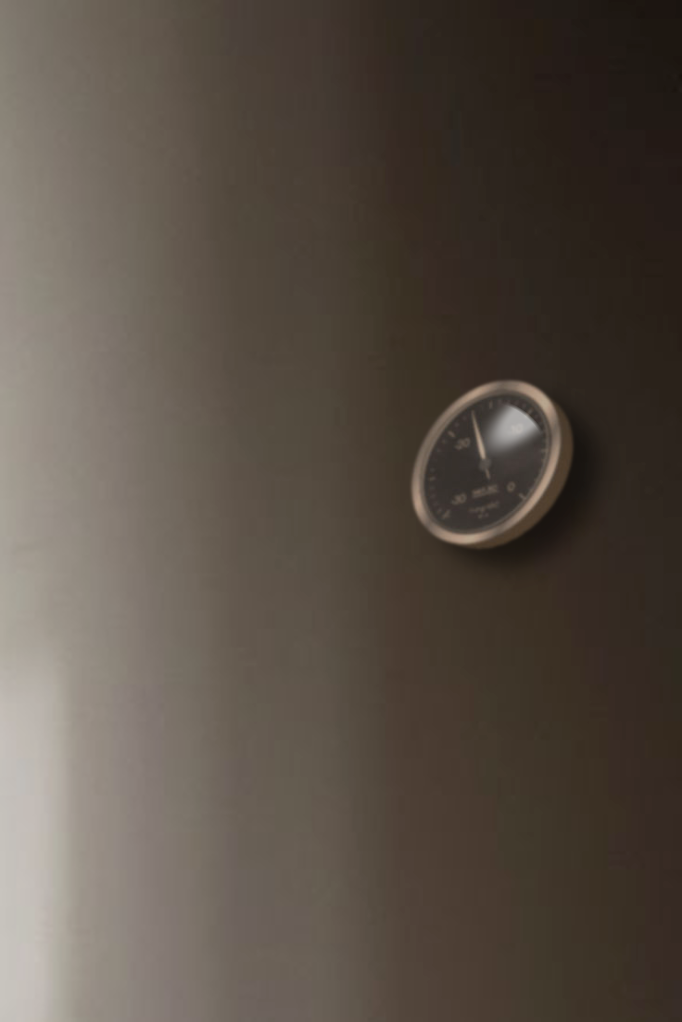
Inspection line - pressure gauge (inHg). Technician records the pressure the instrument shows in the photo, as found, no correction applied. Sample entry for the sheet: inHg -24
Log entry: inHg -17
